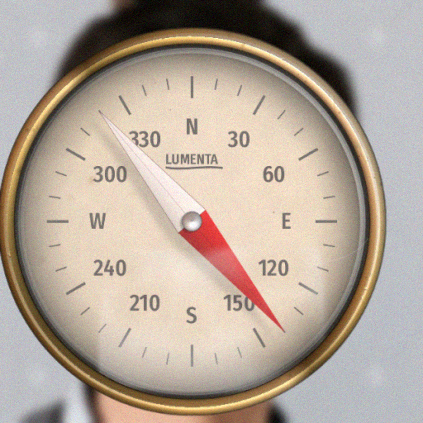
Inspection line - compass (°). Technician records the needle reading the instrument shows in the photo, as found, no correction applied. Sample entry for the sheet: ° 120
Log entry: ° 140
